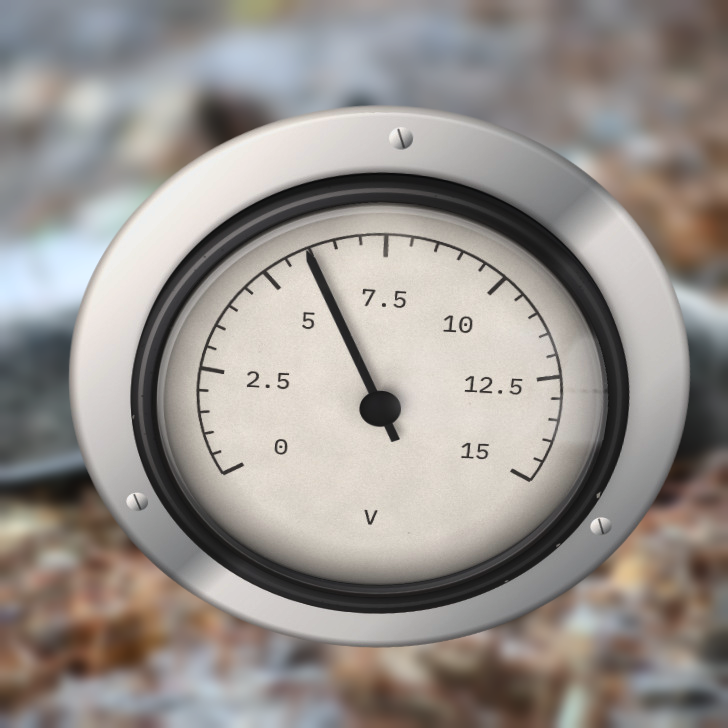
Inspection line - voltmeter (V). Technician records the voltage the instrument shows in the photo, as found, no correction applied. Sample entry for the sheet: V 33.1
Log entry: V 6
